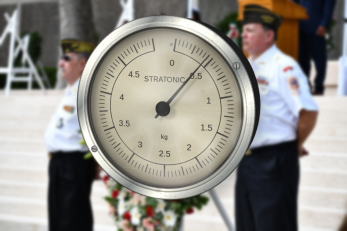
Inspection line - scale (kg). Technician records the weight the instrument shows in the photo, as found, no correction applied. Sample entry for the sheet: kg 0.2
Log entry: kg 0.45
